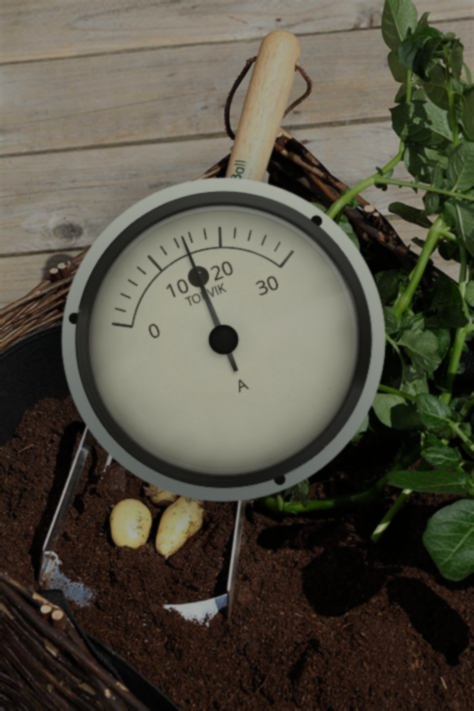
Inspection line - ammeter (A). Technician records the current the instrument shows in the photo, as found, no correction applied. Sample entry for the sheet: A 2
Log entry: A 15
